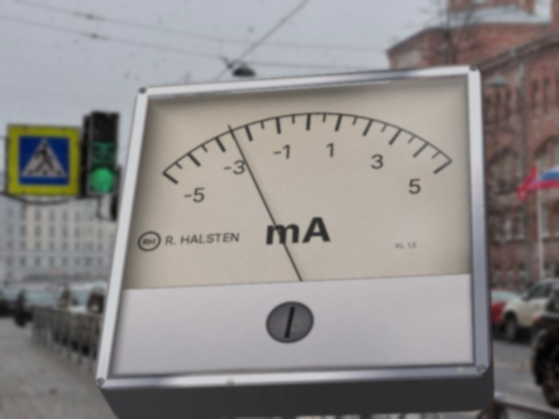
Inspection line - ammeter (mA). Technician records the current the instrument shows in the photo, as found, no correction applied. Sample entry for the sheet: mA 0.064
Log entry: mA -2.5
